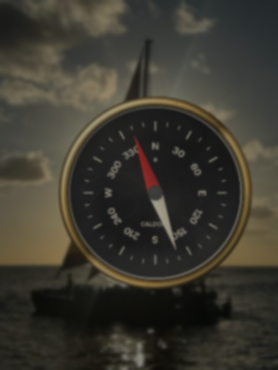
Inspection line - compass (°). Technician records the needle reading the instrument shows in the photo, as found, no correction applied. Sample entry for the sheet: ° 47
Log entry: ° 340
